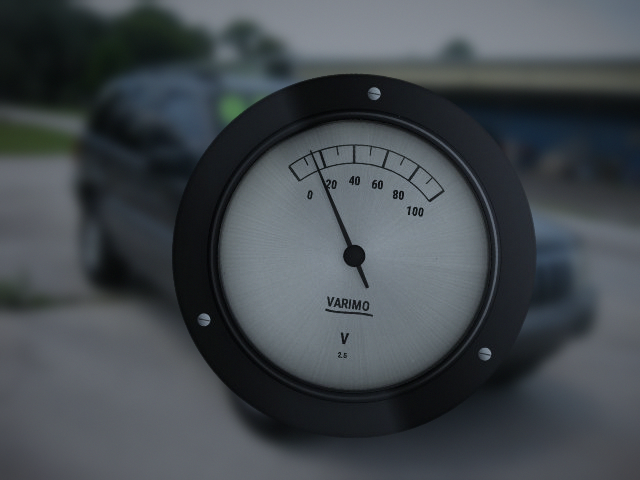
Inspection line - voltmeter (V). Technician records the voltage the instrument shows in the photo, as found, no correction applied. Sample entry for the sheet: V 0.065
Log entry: V 15
